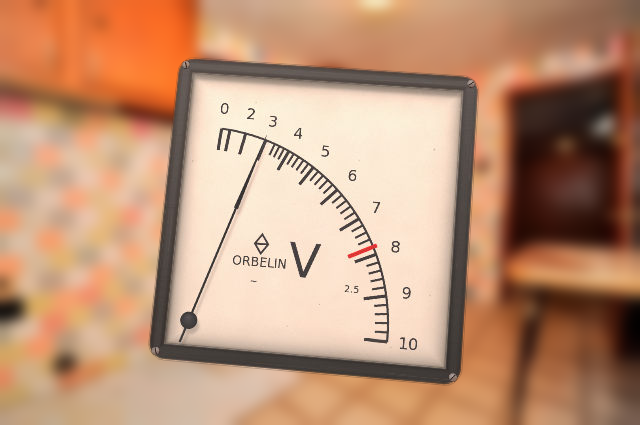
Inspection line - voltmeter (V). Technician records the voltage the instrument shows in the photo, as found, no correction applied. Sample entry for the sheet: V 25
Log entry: V 3
